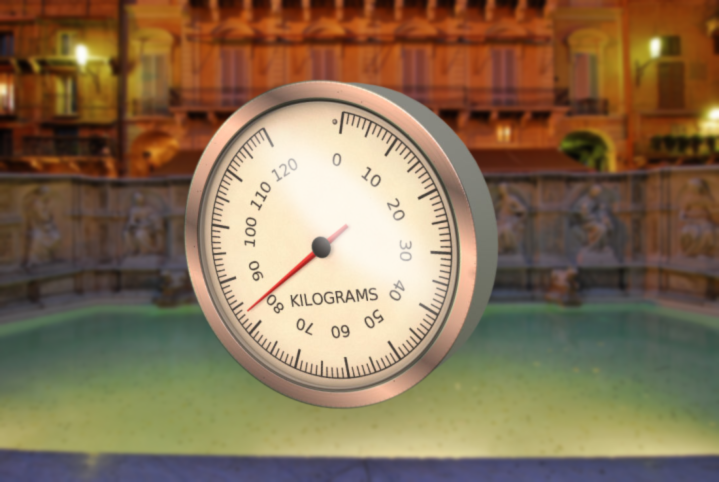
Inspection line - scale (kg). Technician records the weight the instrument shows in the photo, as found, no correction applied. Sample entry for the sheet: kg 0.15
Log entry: kg 83
